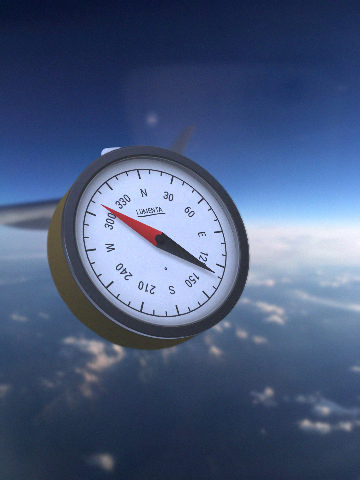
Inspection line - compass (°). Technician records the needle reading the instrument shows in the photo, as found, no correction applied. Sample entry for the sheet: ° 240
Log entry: ° 310
